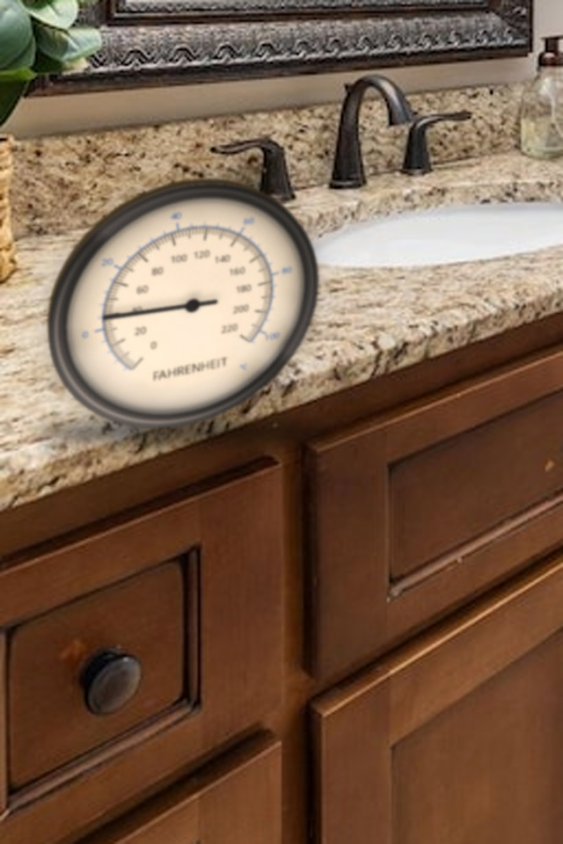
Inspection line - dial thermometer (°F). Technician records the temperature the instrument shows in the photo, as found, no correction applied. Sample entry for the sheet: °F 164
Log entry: °F 40
